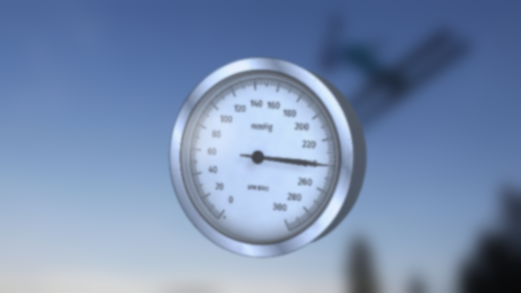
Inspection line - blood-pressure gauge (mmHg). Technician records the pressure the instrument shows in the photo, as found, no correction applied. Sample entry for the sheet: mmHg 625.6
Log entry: mmHg 240
